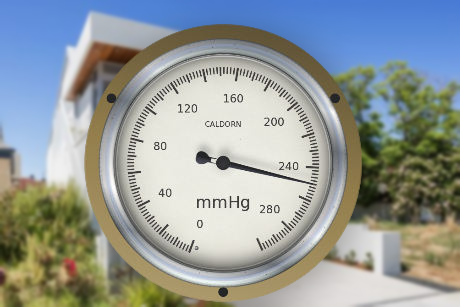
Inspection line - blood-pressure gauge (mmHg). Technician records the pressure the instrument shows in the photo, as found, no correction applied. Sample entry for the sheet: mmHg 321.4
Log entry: mmHg 250
